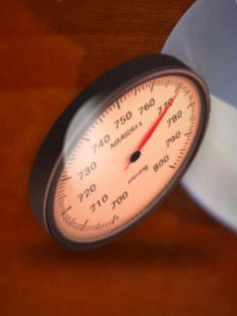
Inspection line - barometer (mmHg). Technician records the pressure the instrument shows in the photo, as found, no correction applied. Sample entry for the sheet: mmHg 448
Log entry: mmHg 770
